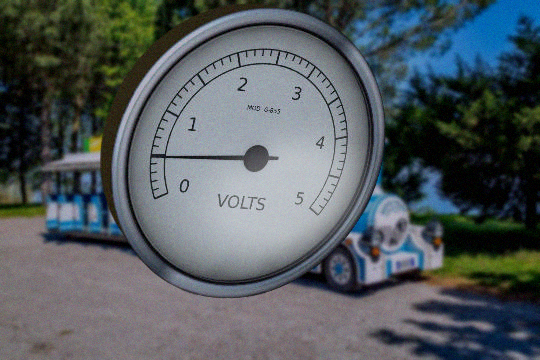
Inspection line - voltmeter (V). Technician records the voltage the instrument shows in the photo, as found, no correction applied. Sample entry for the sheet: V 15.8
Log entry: V 0.5
